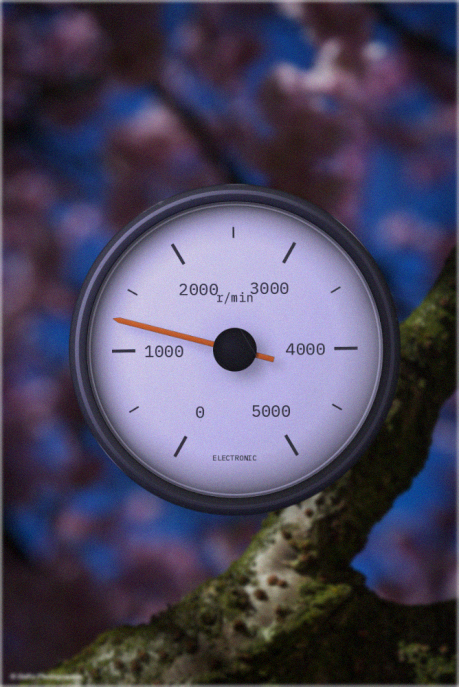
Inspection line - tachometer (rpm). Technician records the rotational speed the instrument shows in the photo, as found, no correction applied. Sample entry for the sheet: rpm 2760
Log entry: rpm 1250
